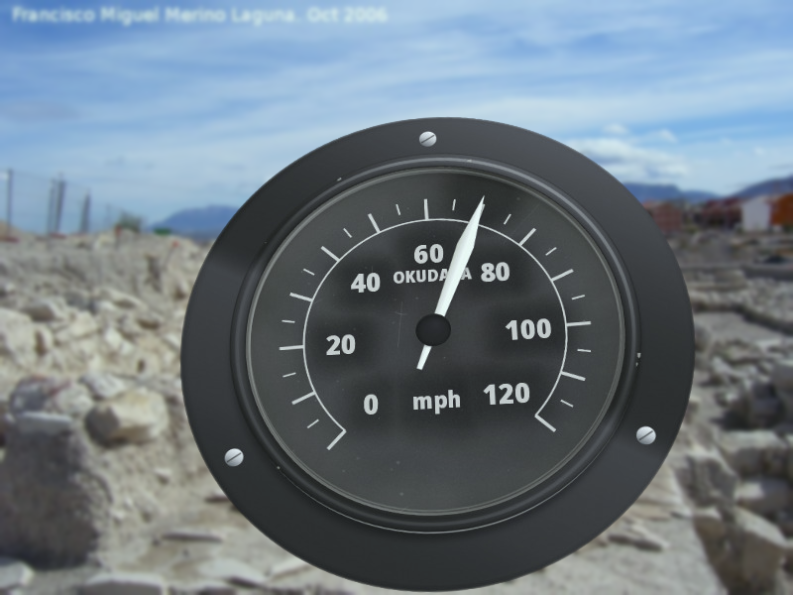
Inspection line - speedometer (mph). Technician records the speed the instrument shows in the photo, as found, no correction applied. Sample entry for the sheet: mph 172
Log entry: mph 70
